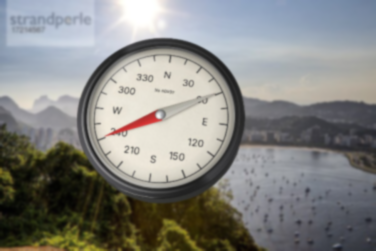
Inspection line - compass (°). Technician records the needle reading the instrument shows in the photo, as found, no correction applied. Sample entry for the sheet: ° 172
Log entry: ° 240
